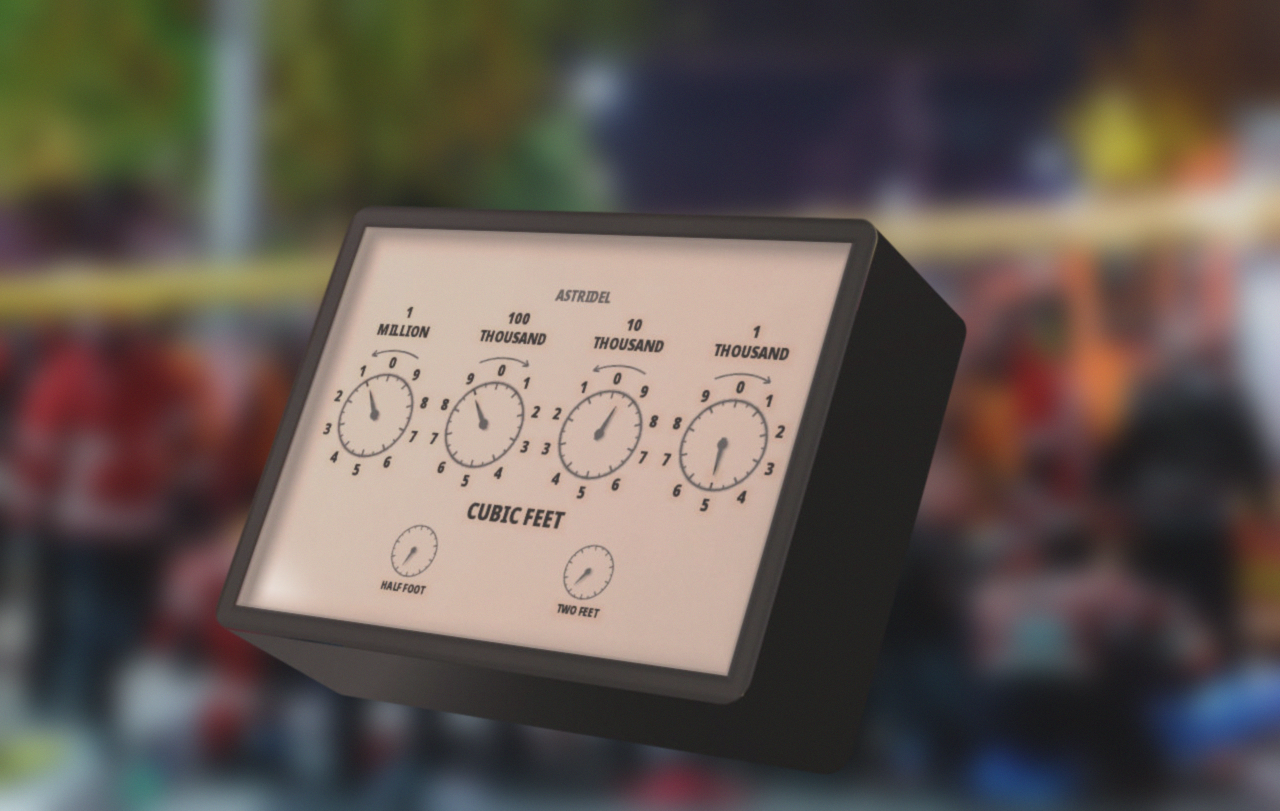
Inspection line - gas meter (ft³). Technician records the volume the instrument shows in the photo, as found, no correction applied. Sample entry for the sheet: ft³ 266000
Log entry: ft³ 89500
